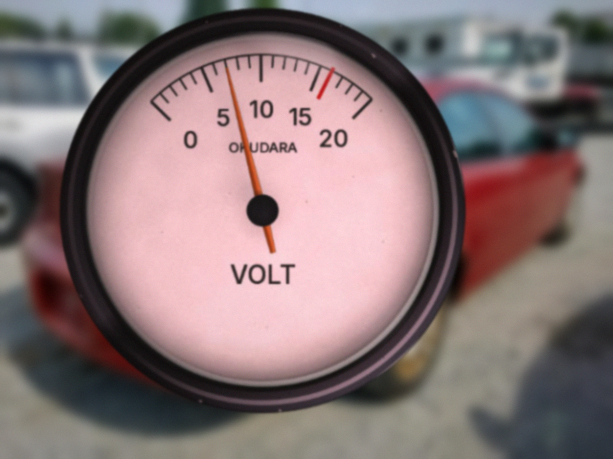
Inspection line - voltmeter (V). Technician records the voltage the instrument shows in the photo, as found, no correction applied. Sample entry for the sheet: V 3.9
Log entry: V 7
